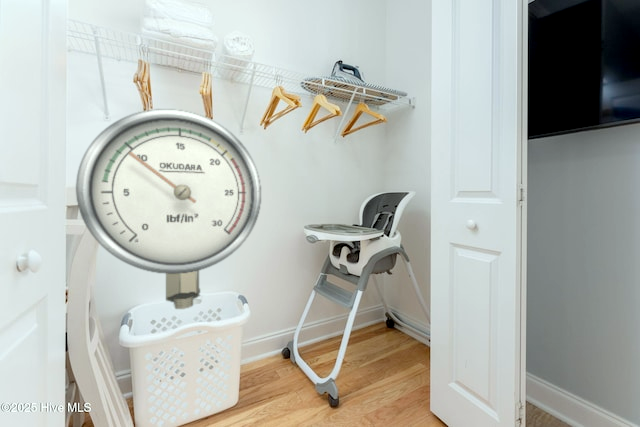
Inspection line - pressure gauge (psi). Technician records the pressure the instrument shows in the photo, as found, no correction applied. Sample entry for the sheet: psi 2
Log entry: psi 9.5
